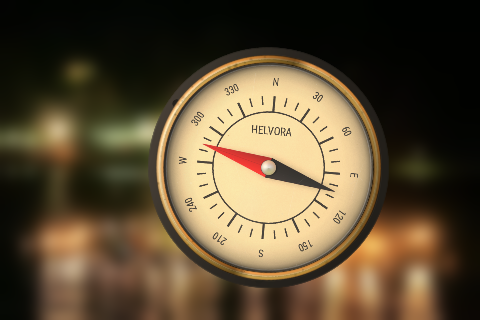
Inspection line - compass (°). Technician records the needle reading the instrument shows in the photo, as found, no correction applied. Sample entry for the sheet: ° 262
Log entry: ° 285
